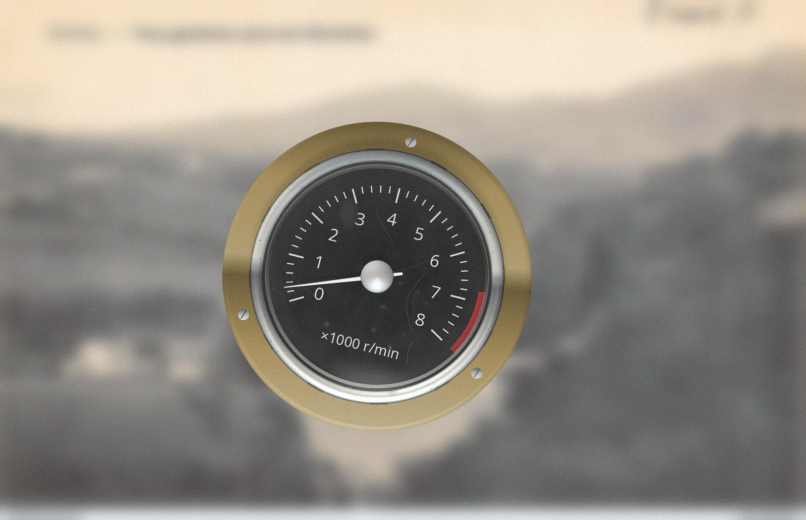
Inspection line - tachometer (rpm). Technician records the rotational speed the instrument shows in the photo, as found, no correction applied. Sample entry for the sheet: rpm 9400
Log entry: rpm 300
